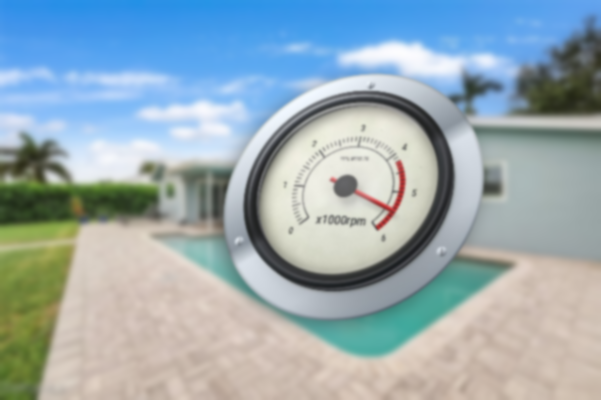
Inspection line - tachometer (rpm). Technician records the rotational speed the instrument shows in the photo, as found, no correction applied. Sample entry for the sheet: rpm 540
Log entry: rpm 5500
